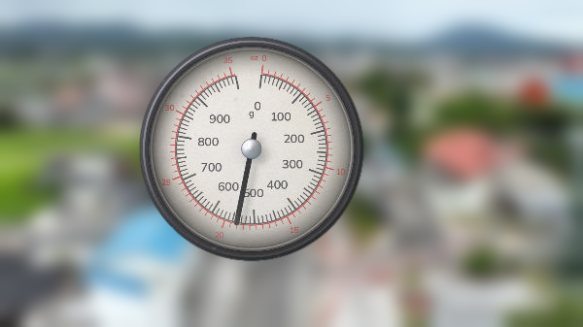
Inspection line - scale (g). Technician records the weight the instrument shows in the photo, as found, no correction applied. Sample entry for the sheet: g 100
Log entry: g 540
